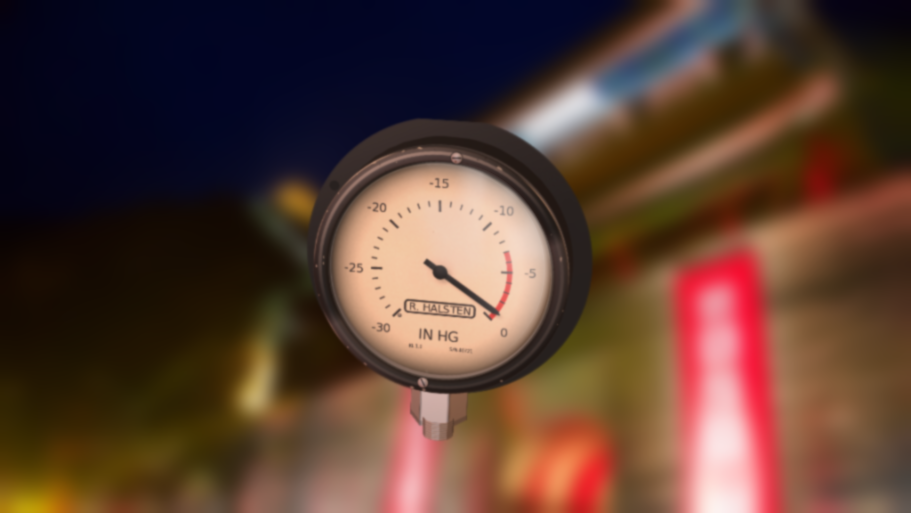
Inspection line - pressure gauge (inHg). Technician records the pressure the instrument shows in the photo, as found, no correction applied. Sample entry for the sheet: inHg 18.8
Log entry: inHg -1
